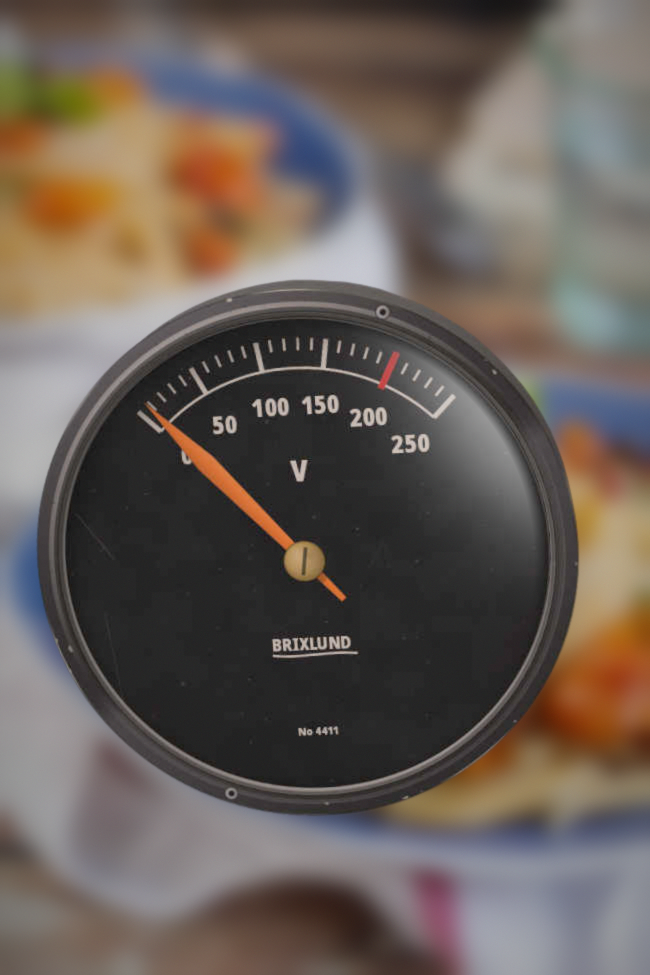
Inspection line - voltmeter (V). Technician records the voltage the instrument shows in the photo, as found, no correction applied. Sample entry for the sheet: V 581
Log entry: V 10
